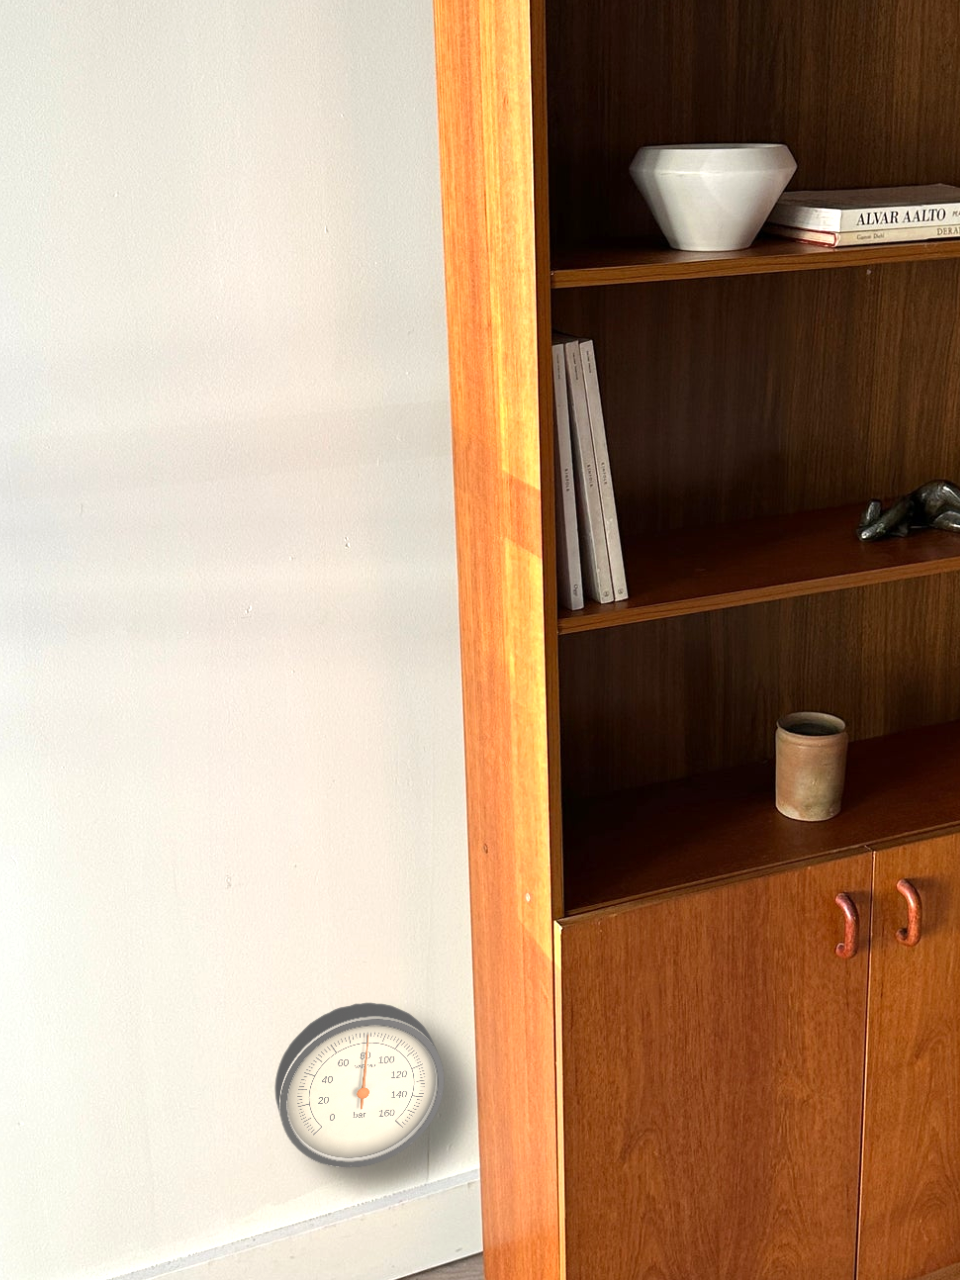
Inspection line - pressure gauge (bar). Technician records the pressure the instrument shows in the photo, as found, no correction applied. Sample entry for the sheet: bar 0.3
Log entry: bar 80
